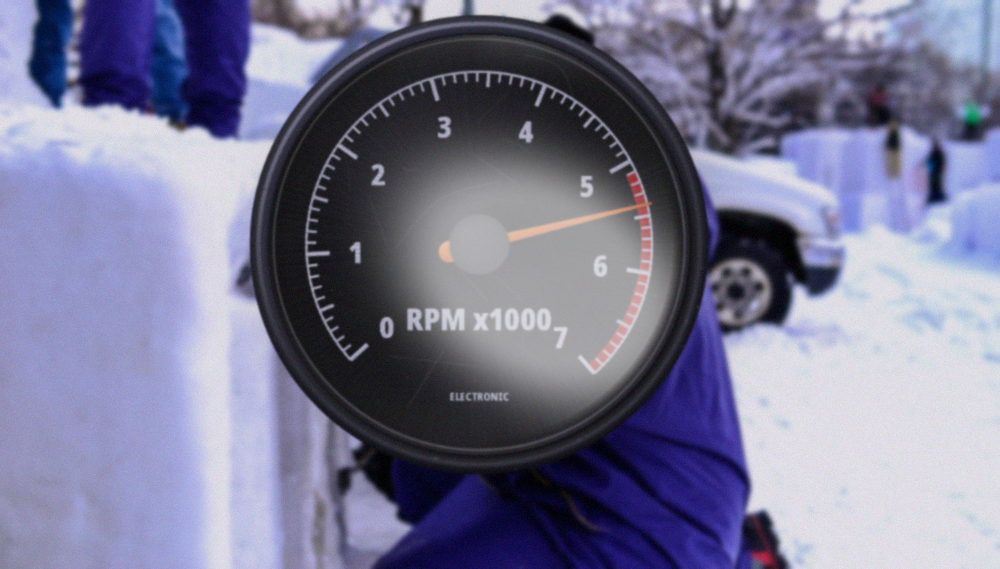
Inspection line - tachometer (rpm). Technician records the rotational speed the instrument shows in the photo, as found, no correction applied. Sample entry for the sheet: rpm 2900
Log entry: rpm 5400
